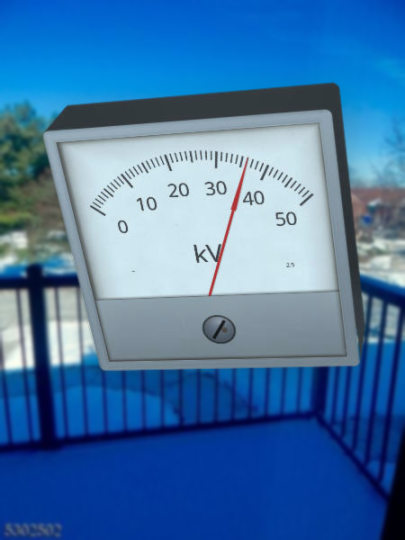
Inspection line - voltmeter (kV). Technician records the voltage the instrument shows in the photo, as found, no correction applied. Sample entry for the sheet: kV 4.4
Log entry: kV 36
